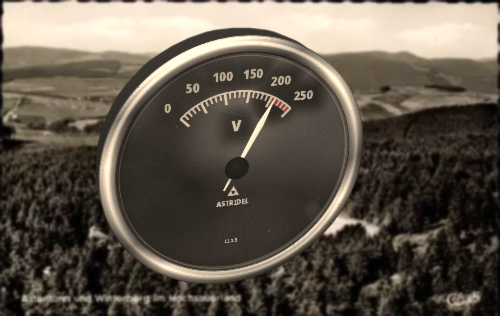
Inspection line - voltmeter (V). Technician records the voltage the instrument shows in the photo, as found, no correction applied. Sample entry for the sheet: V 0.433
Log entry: V 200
